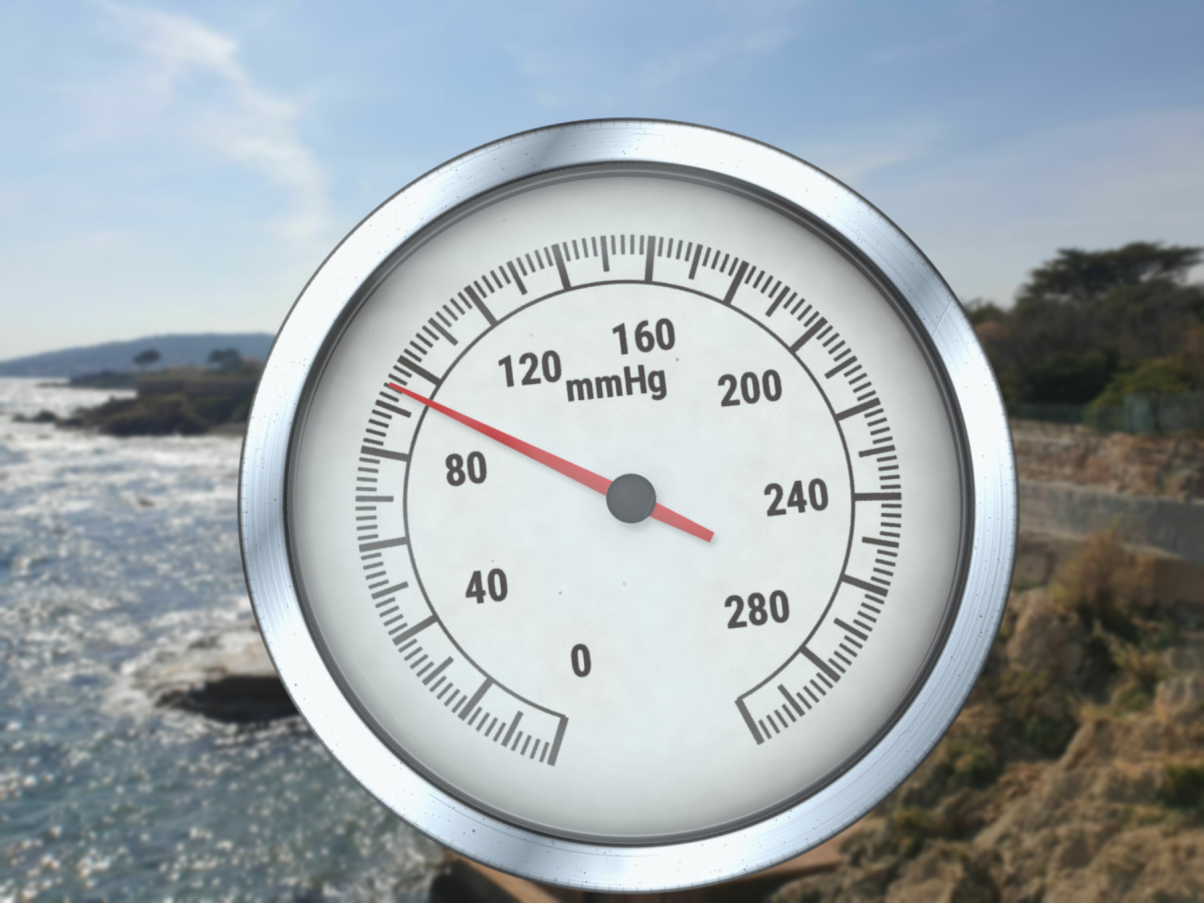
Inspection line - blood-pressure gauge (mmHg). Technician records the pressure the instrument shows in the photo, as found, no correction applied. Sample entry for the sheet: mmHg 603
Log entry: mmHg 94
